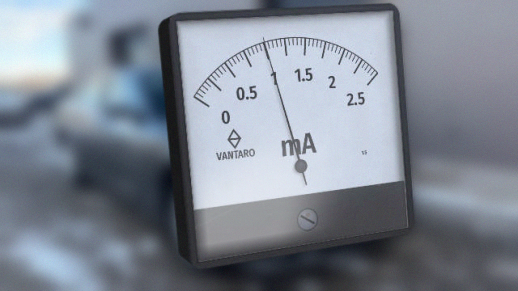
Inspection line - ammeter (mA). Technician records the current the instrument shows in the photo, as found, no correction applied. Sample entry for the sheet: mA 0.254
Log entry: mA 1
